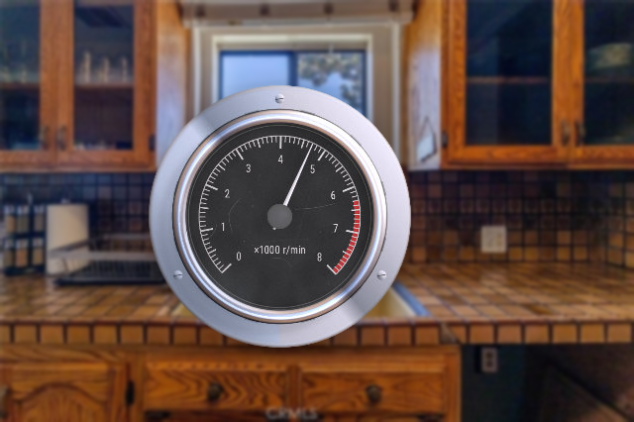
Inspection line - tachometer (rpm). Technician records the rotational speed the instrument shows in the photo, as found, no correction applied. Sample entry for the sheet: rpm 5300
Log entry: rpm 4700
